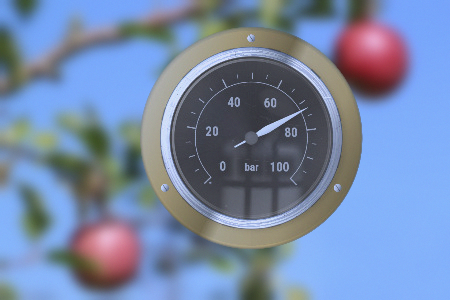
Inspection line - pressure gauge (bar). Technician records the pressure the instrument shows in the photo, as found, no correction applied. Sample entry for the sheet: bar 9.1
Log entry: bar 72.5
